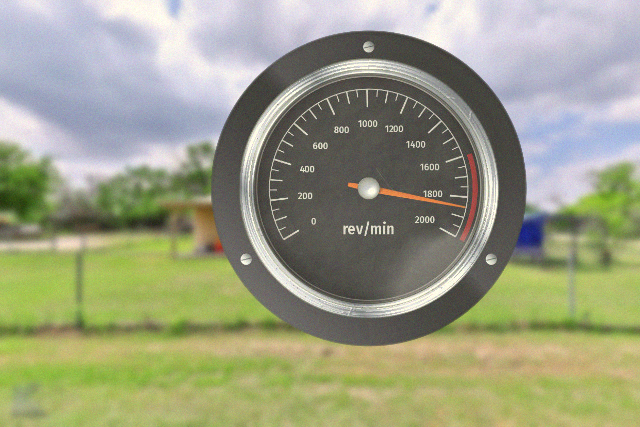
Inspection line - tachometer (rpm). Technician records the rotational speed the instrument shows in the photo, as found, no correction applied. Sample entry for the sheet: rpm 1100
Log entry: rpm 1850
